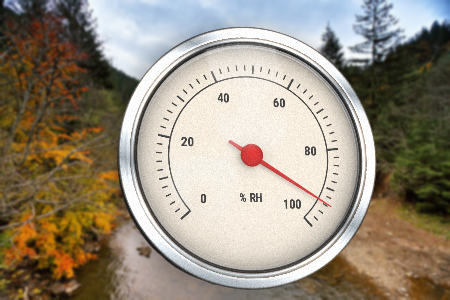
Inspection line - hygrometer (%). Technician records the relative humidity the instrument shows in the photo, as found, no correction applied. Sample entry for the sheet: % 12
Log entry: % 94
